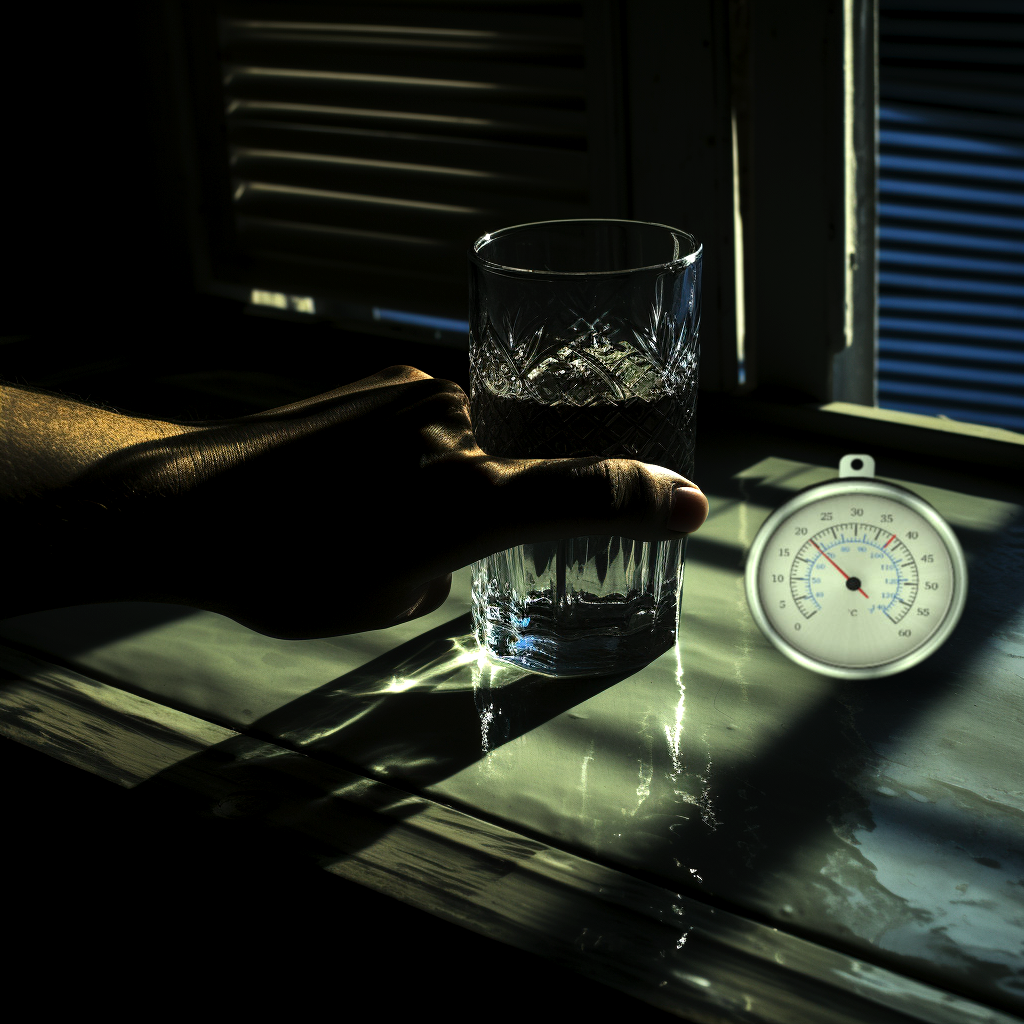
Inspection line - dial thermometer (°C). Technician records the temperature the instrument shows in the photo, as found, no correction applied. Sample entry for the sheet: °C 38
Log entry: °C 20
